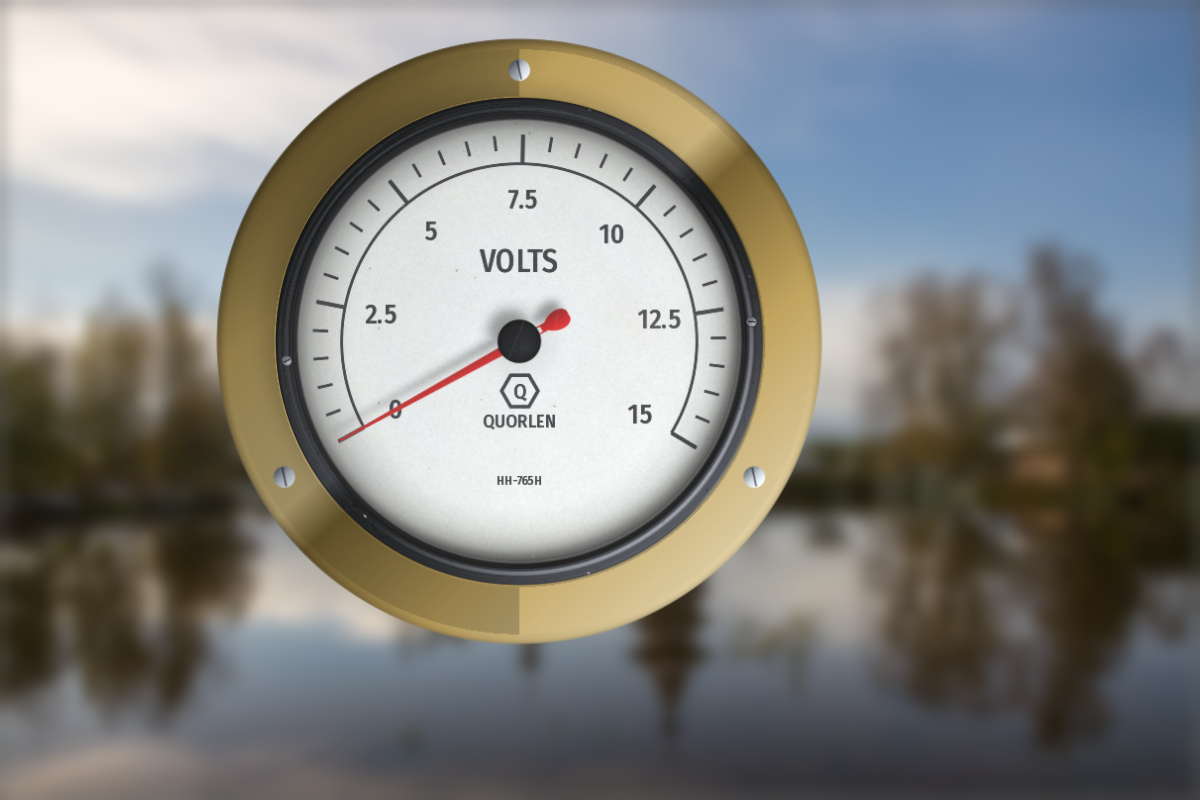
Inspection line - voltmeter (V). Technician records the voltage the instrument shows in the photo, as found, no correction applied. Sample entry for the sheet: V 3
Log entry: V 0
